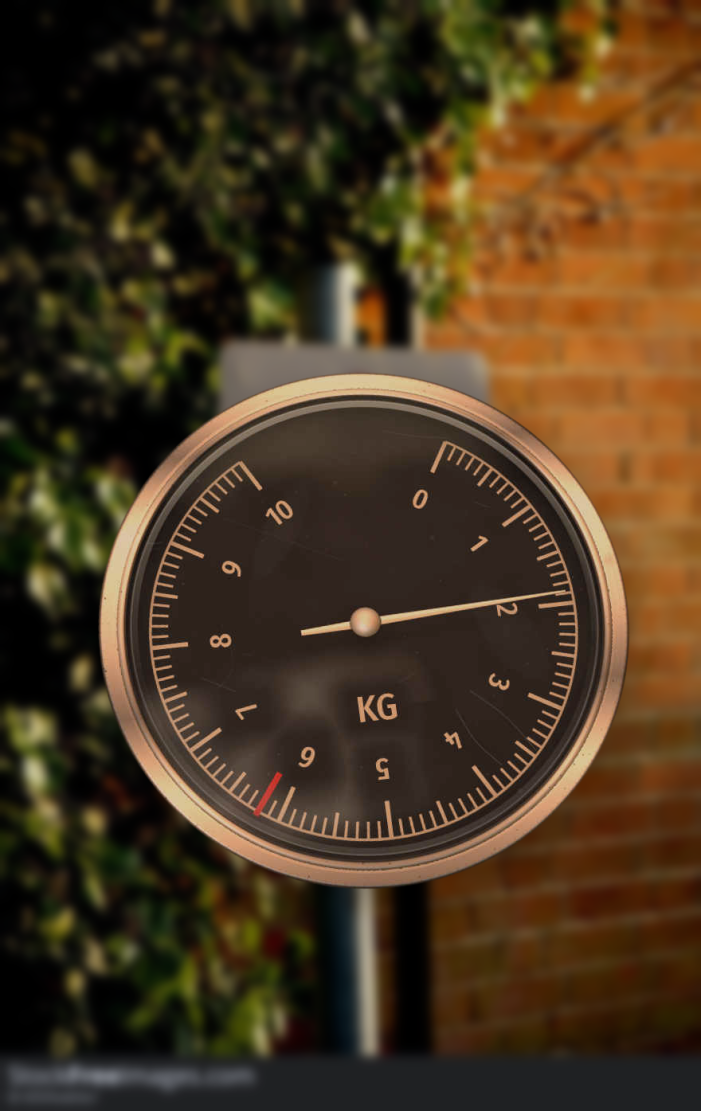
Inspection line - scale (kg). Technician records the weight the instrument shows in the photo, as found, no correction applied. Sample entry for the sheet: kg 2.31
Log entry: kg 1.9
